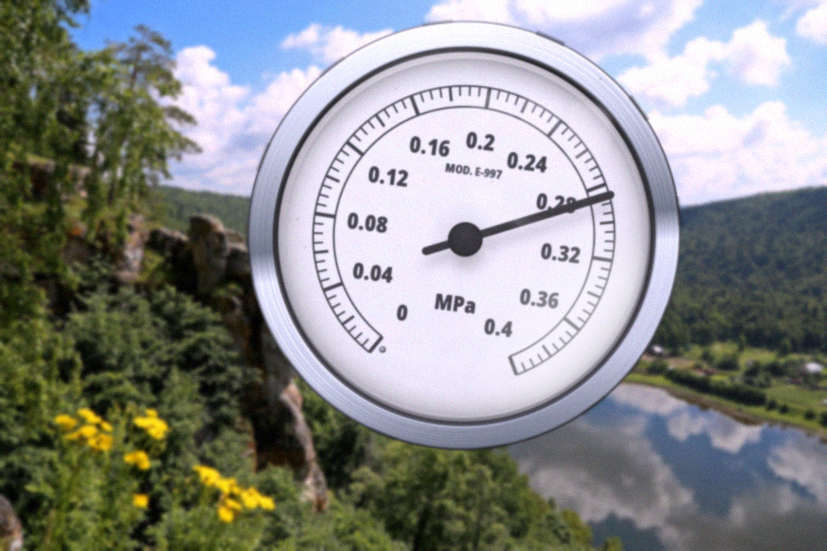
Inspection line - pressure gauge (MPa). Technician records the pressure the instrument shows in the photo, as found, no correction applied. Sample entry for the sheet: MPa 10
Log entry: MPa 0.285
